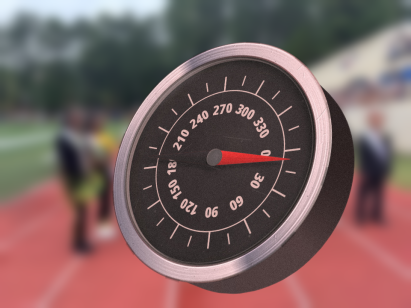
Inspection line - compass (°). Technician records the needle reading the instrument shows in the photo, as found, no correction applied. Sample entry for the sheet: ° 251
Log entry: ° 7.5
